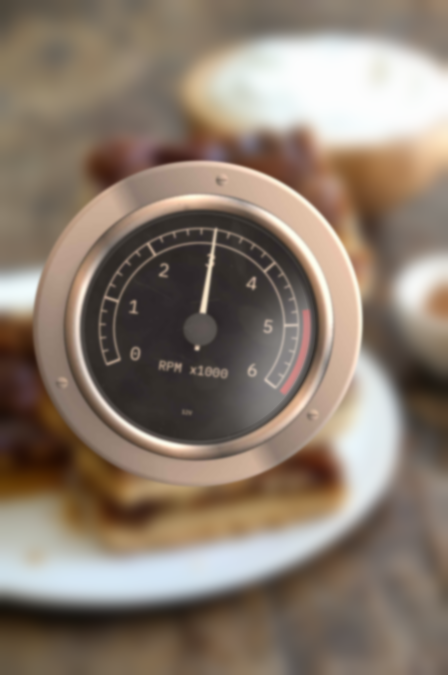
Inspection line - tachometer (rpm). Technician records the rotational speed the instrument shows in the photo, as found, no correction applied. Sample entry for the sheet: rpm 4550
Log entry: rpm 3000
